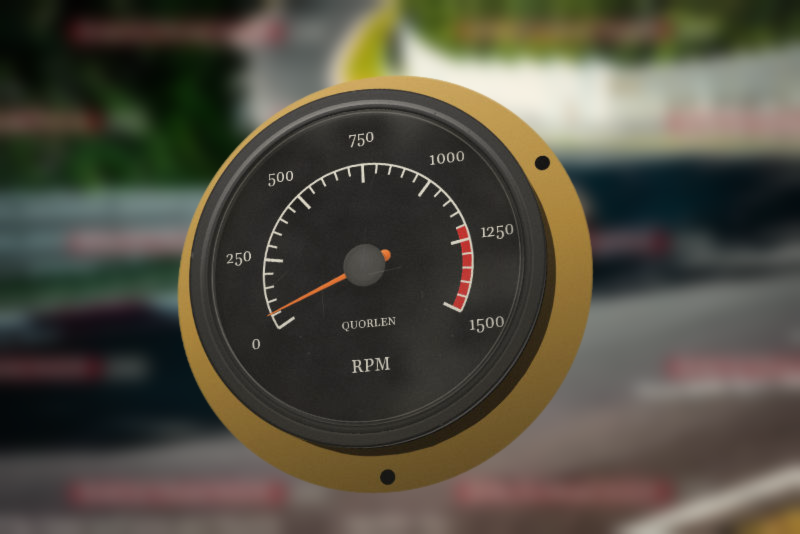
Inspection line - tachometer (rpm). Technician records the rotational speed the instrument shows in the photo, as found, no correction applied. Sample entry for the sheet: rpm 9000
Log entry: rpm 50
